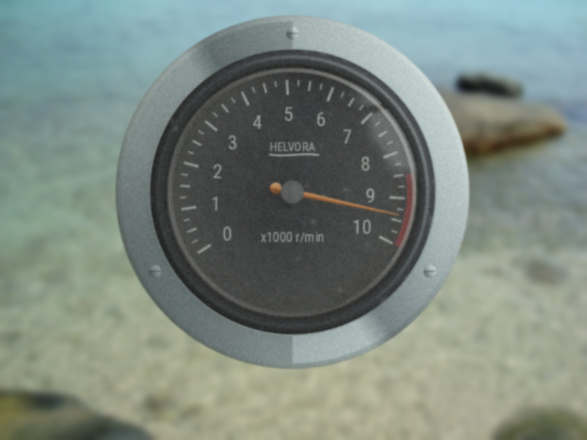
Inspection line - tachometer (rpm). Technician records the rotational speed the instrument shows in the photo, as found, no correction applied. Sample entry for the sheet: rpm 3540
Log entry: rpm 9375
